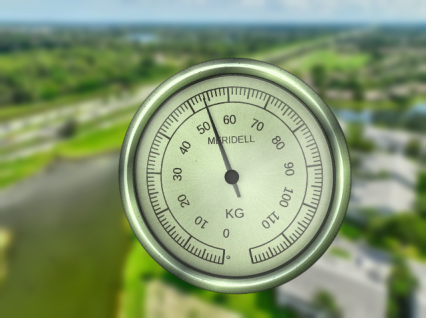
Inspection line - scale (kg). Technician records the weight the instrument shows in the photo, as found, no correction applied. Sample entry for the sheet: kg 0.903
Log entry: kg 54
